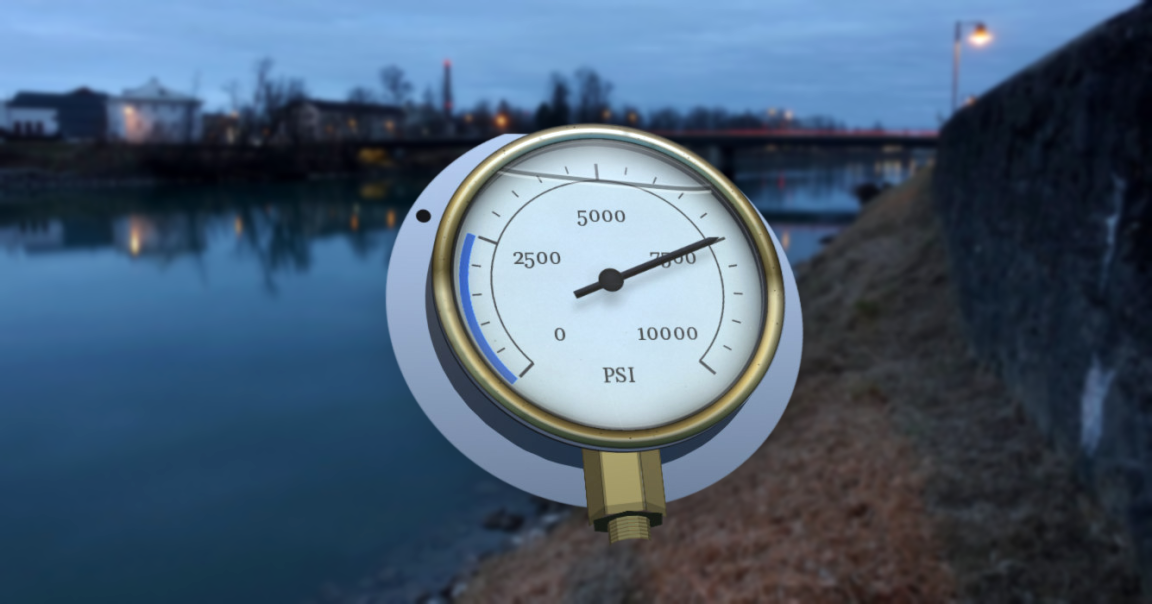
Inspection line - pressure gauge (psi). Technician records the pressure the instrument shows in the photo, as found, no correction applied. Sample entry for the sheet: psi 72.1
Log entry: psi 7500
